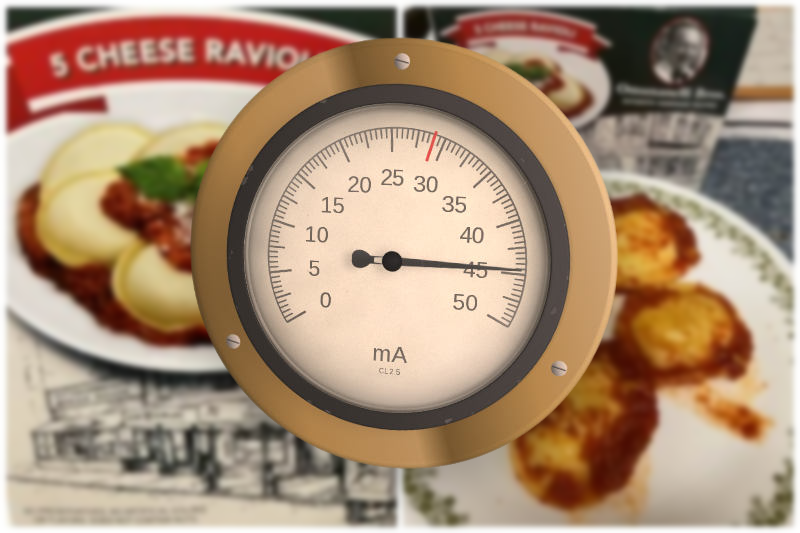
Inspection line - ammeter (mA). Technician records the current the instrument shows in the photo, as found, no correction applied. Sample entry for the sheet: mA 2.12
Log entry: mA 44.5
